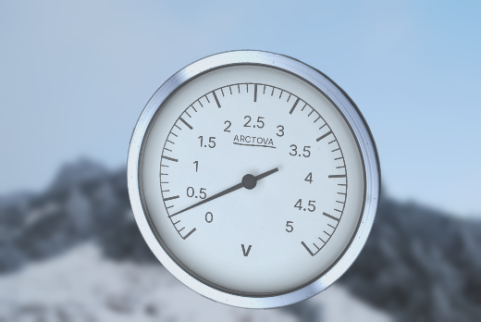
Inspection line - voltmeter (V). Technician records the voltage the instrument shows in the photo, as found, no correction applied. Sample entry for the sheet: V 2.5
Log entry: V 0.3
